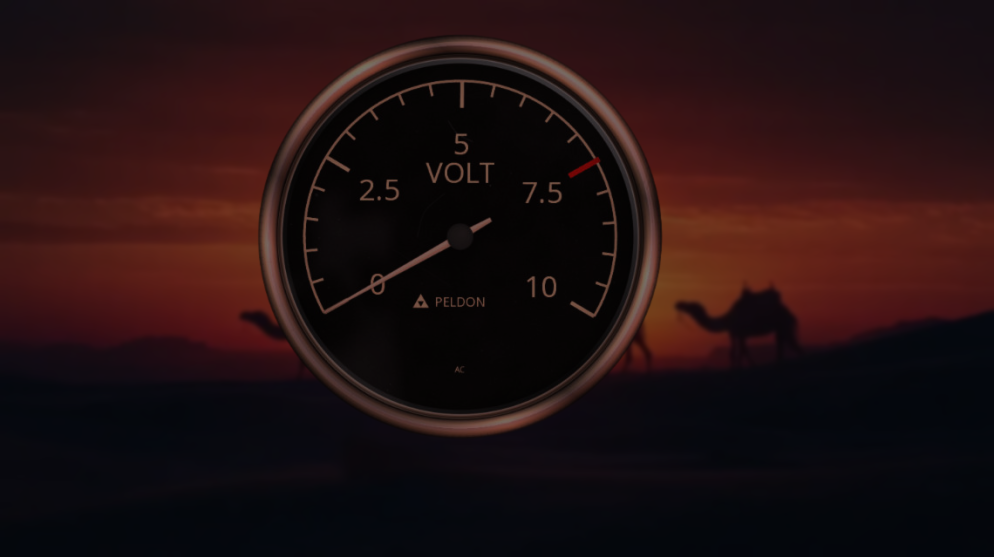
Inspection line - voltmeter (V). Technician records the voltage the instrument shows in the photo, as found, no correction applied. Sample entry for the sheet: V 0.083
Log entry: V 0
